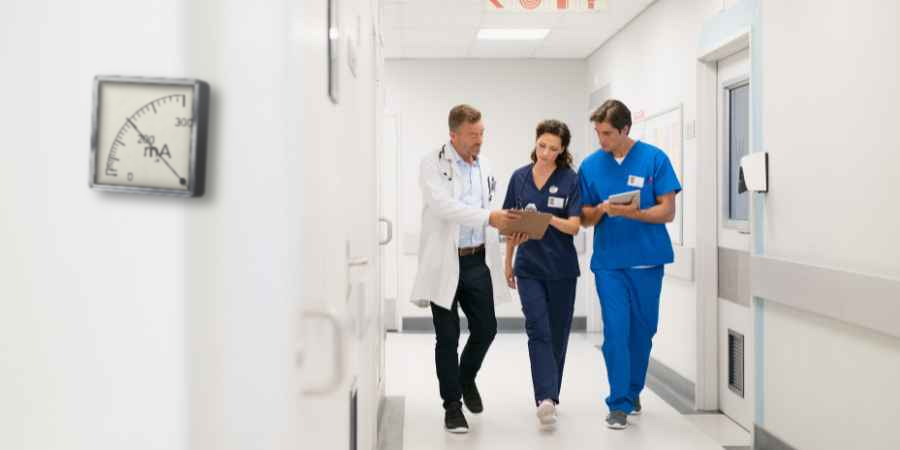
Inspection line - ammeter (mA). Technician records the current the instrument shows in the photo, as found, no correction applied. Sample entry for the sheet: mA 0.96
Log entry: mA 200
